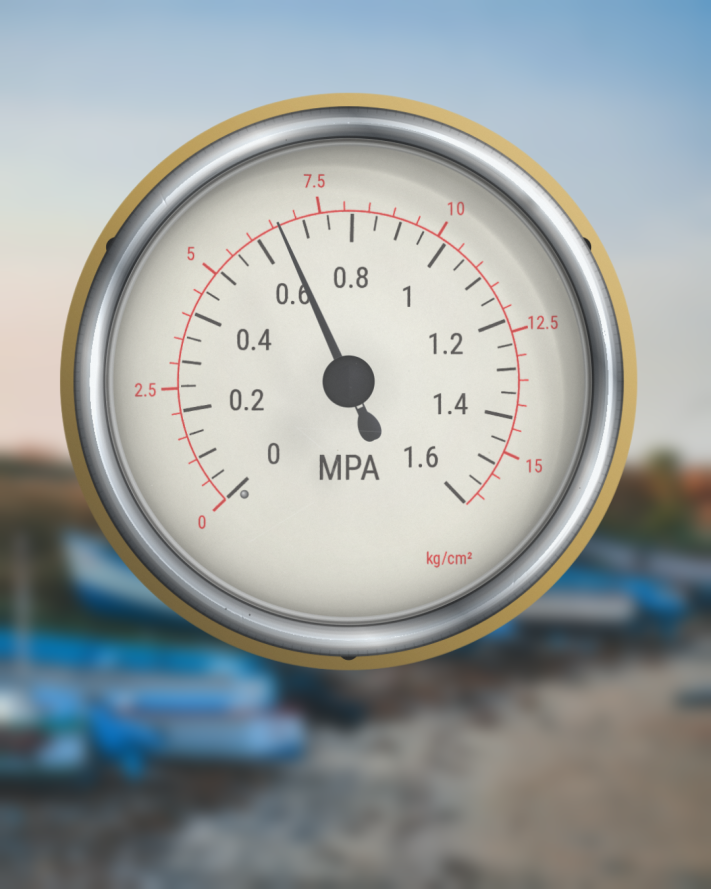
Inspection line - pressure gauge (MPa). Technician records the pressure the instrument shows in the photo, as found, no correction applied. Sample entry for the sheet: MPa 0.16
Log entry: MPa 0.65
